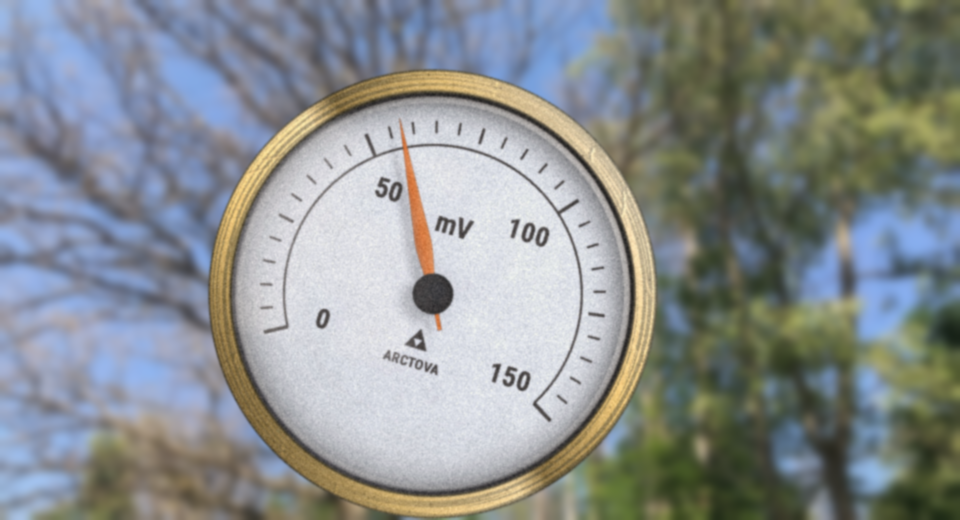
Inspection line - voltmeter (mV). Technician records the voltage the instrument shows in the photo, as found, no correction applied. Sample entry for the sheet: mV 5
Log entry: mV 57.5
